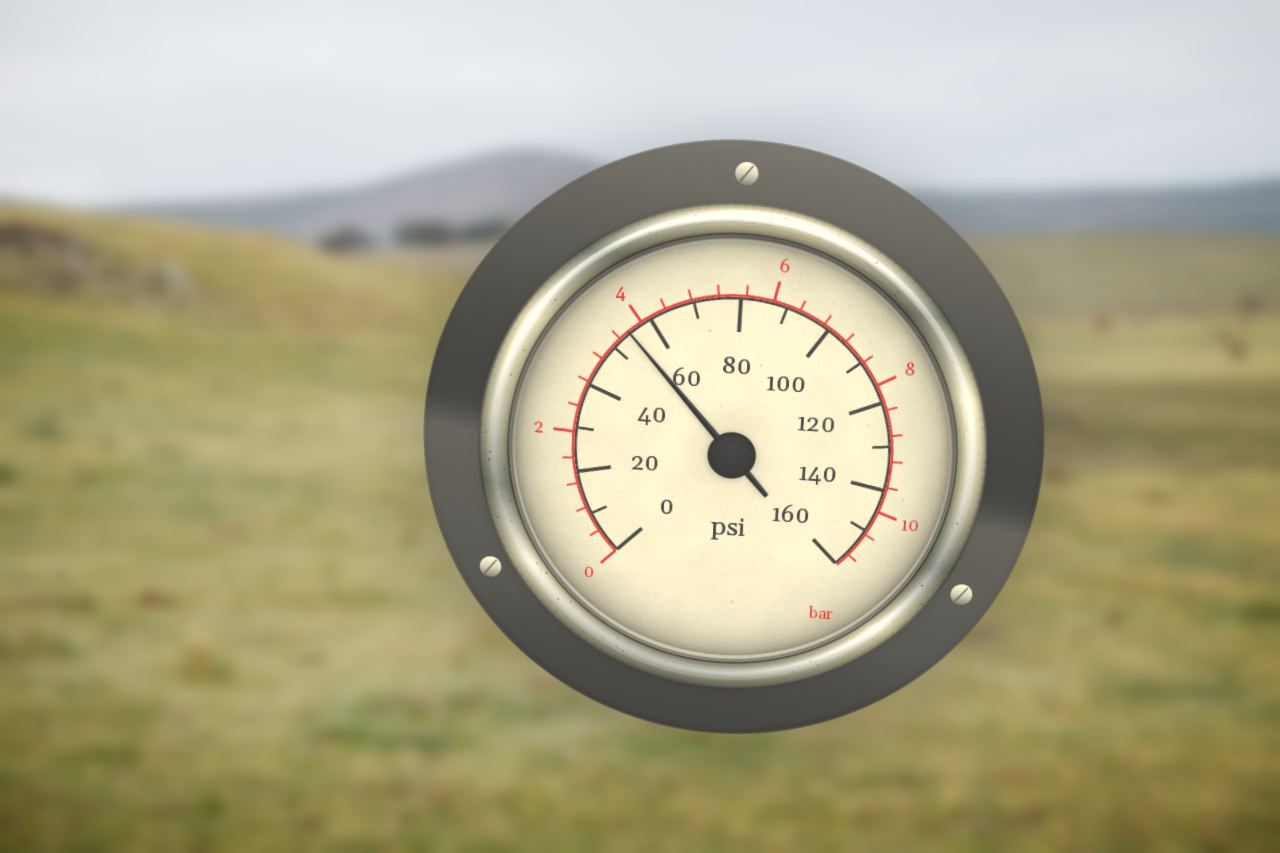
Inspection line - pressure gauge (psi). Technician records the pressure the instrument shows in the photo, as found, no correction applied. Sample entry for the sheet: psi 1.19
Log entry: psi 55
